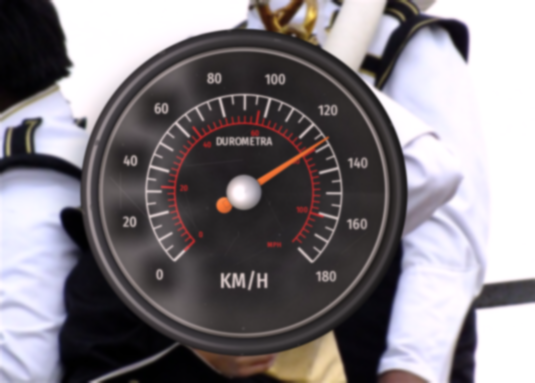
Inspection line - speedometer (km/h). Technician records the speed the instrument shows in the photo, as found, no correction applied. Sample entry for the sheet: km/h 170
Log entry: km/h 127.5
